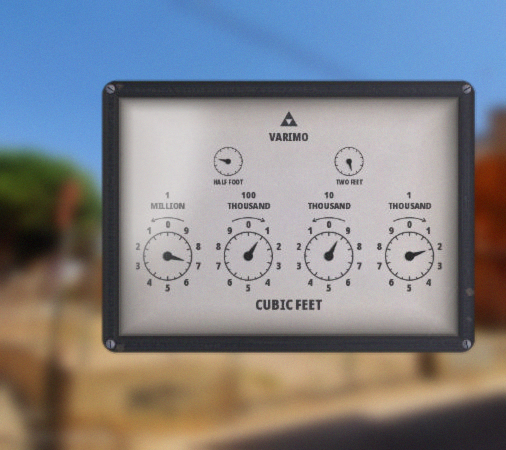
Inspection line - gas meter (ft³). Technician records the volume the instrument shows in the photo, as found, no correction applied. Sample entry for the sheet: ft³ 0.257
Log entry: ft³ 709200
